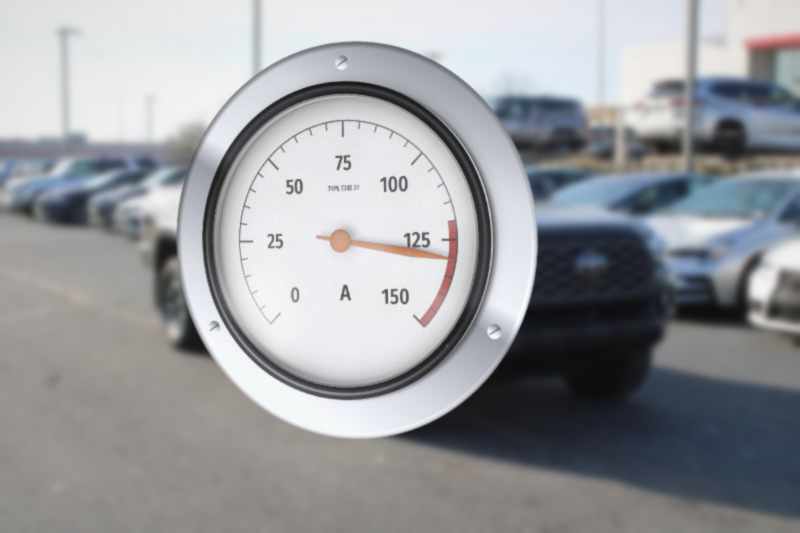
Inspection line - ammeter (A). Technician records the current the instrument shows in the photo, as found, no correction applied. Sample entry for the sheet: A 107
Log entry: A 130
